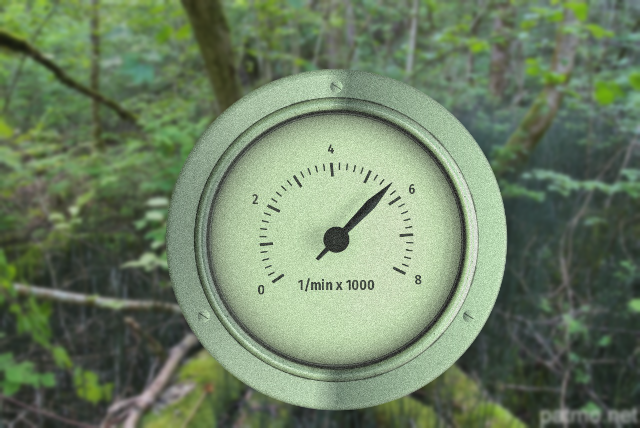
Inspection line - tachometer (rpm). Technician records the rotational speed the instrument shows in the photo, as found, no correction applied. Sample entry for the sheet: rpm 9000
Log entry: rpm 5600
